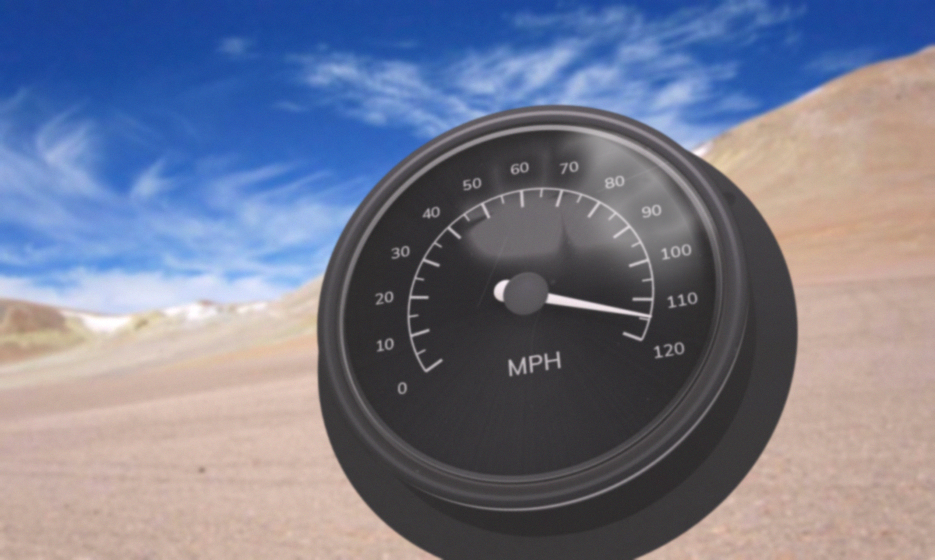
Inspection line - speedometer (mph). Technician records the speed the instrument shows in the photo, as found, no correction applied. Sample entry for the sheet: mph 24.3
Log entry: mph 115
